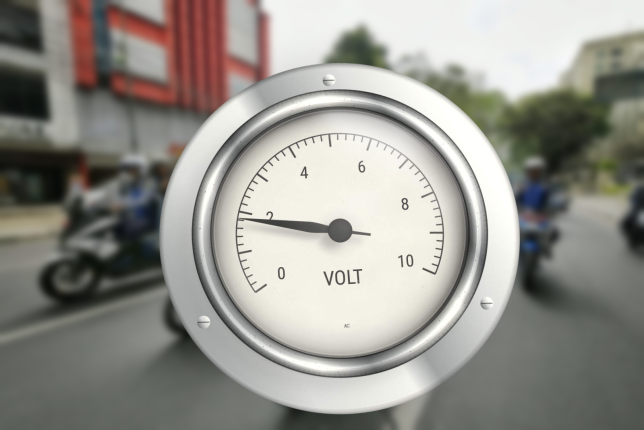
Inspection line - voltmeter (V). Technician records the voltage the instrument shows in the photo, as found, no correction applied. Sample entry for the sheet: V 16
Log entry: V 1.8
